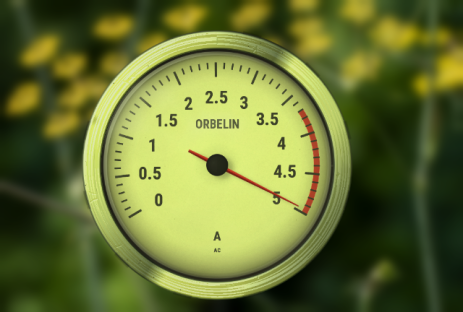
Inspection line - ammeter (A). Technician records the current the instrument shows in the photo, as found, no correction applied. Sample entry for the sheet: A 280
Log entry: A 4.95
